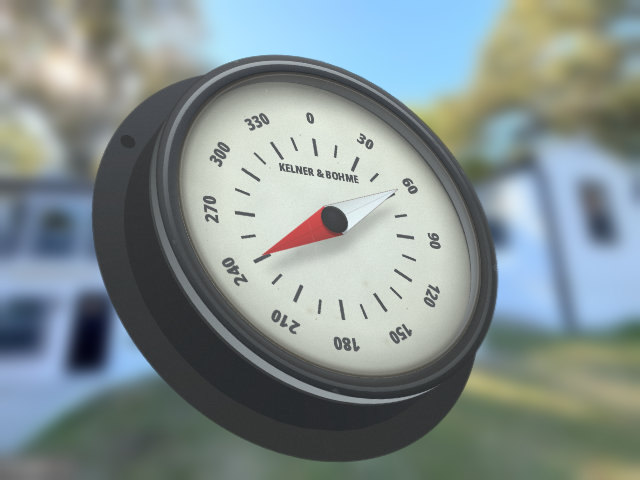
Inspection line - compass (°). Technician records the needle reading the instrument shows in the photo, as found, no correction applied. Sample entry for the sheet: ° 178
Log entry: ° 240
